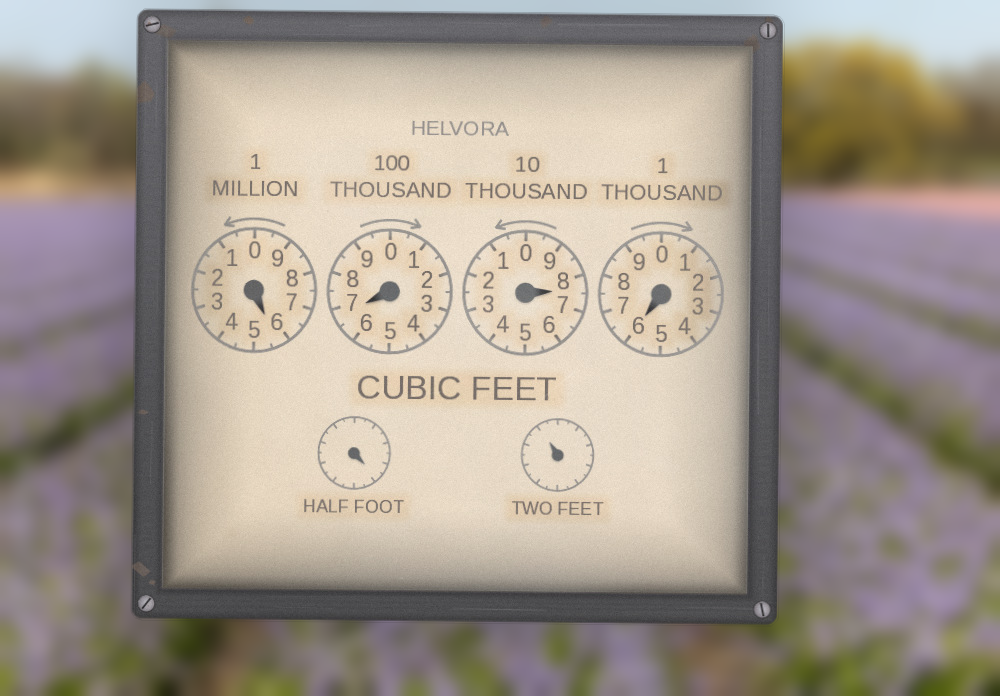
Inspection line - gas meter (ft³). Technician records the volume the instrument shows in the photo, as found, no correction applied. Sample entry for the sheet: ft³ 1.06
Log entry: ft³ 567600
